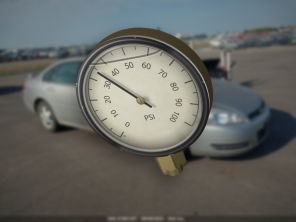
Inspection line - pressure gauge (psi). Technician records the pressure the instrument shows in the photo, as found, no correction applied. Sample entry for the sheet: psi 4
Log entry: psi 35
